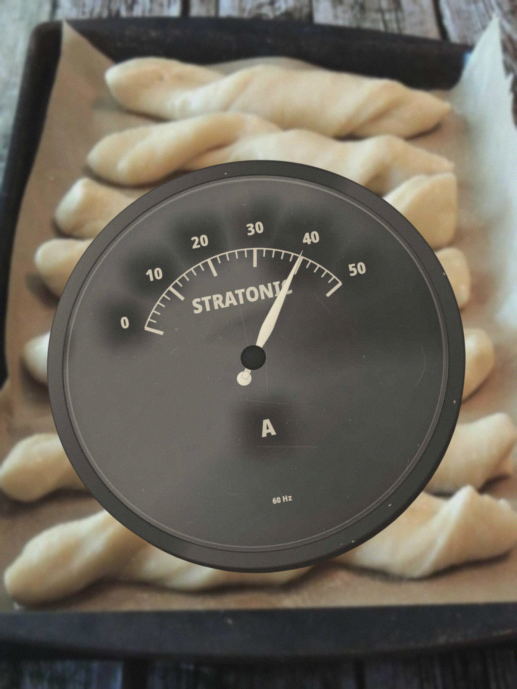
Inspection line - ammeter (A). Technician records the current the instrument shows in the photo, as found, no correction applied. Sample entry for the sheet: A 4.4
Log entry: A 40
